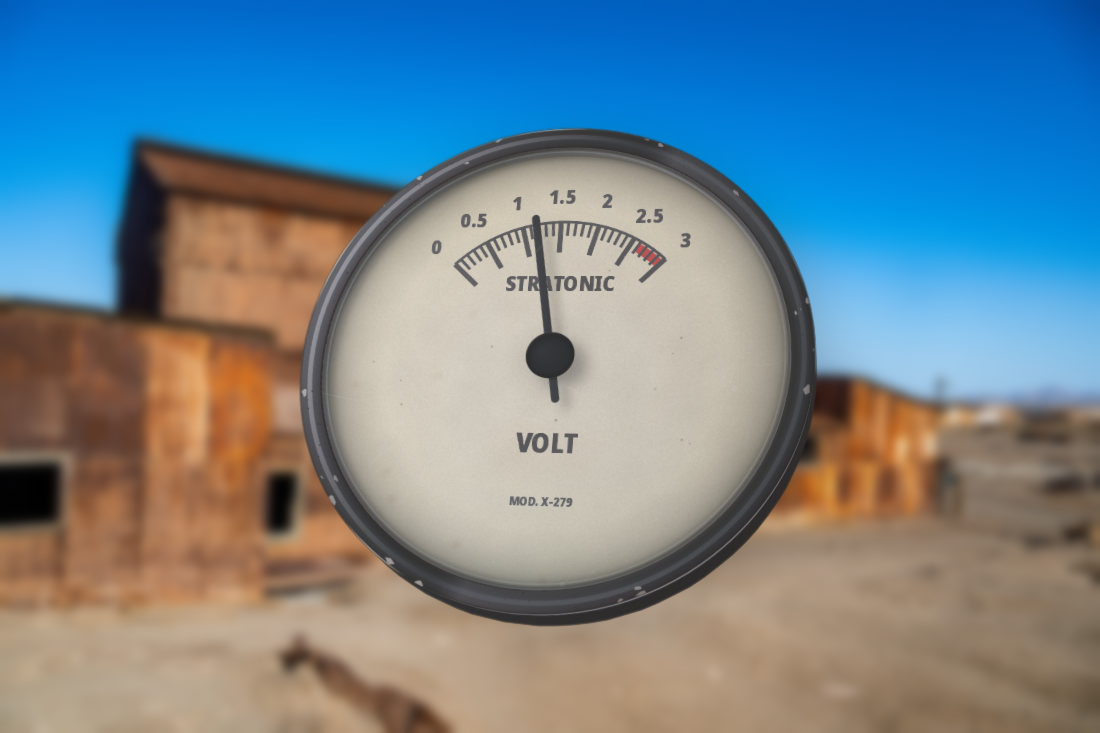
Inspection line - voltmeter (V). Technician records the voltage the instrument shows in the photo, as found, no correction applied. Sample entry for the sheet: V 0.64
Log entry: V 1.2
